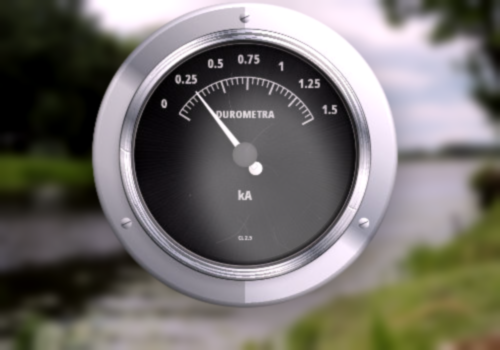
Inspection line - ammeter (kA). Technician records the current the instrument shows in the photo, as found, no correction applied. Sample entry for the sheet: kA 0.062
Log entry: kA 0.25
